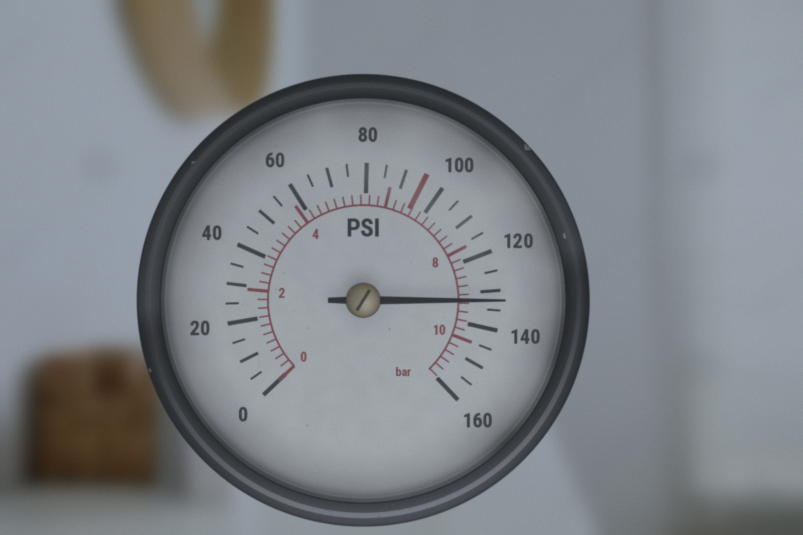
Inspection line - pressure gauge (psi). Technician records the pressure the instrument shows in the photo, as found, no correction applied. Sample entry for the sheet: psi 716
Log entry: psi 132.5
